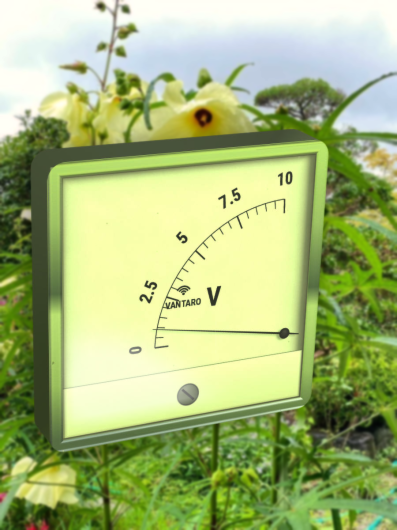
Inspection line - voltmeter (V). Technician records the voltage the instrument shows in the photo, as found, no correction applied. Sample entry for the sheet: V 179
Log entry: V 1
